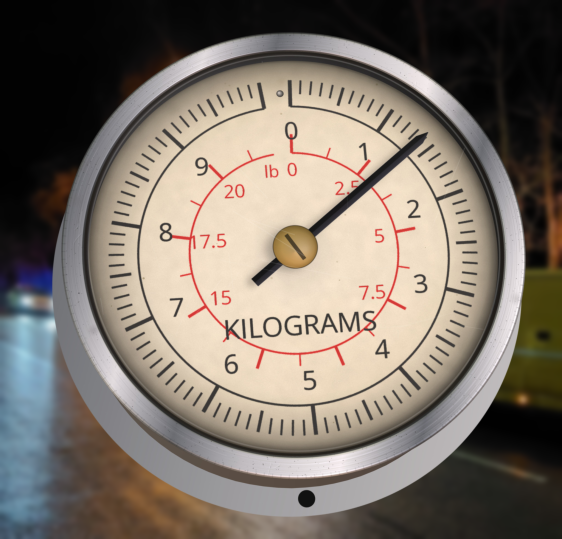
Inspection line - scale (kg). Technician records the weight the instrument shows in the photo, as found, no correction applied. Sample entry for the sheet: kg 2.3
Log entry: kg 1.4
